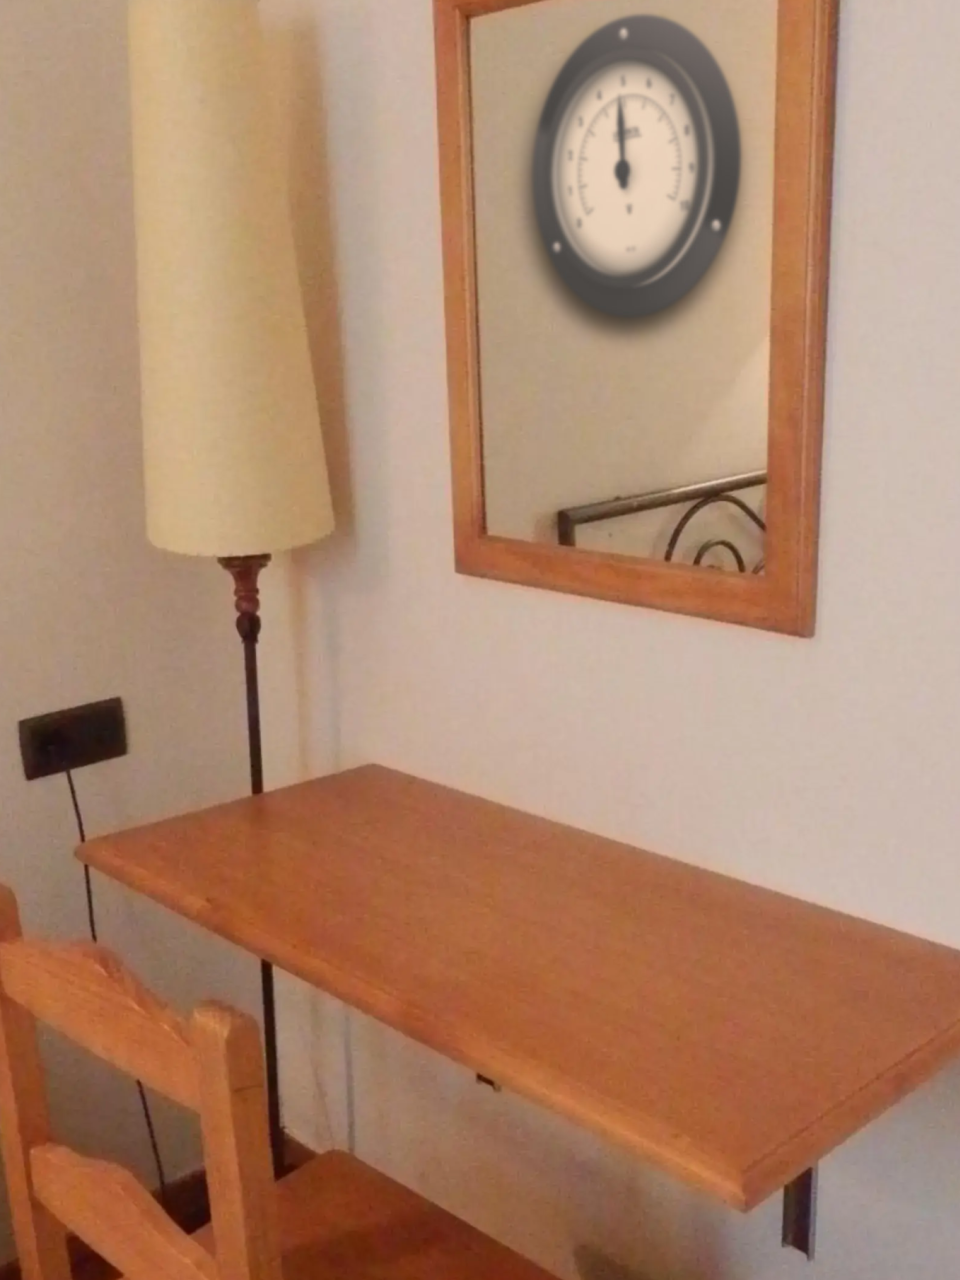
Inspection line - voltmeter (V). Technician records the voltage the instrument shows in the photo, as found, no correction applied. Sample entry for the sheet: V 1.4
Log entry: V 5
